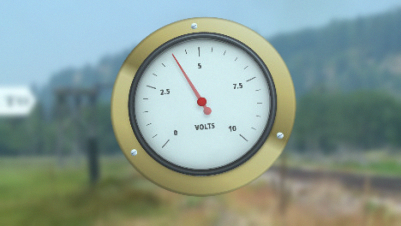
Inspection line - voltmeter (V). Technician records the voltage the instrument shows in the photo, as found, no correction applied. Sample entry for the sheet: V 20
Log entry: V 4
